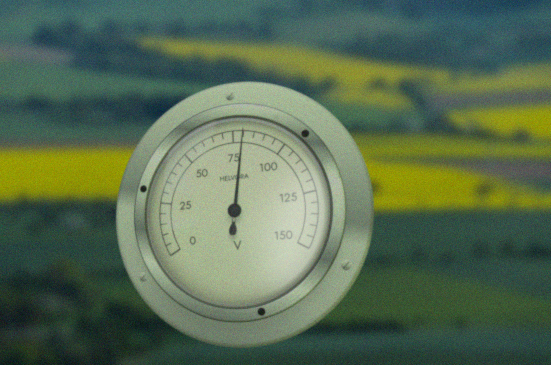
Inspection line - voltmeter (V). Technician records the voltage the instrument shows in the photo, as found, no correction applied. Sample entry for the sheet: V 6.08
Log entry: V 80
